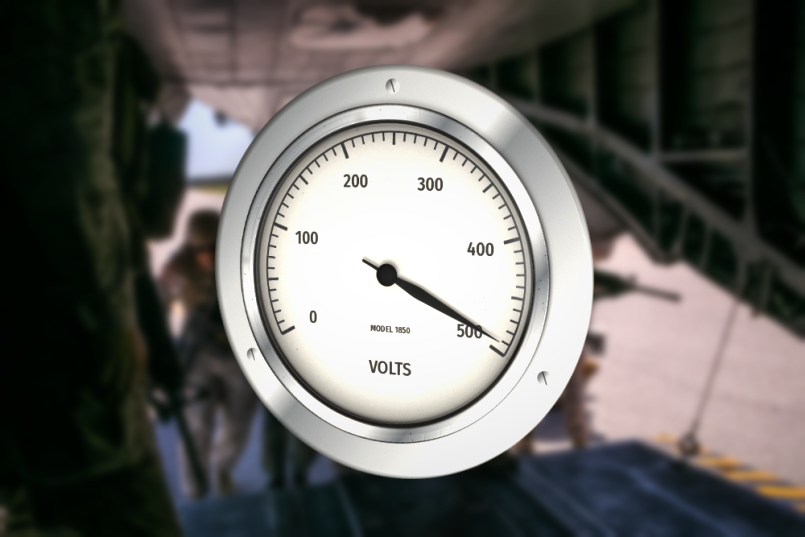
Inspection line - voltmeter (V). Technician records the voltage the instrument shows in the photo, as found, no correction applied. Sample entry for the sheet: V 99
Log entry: V 490
